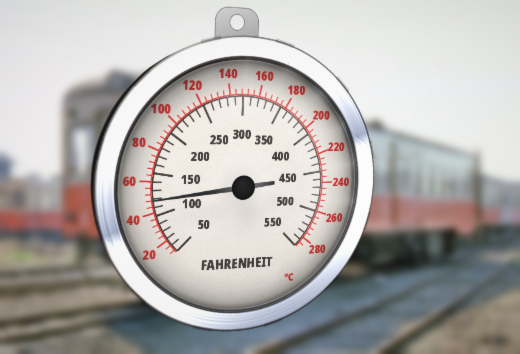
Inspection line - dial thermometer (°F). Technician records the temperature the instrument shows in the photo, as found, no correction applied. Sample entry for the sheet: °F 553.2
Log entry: °F 120
